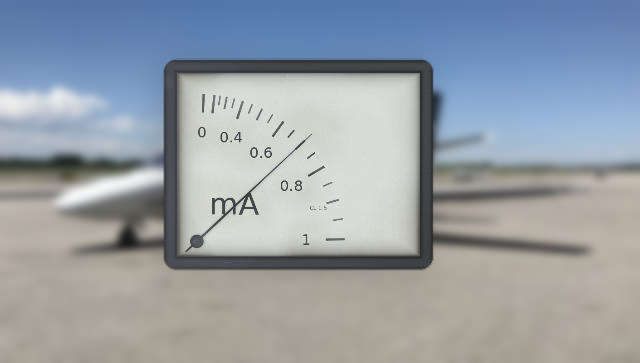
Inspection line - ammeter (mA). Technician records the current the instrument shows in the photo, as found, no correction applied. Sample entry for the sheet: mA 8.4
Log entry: mA 0.7
